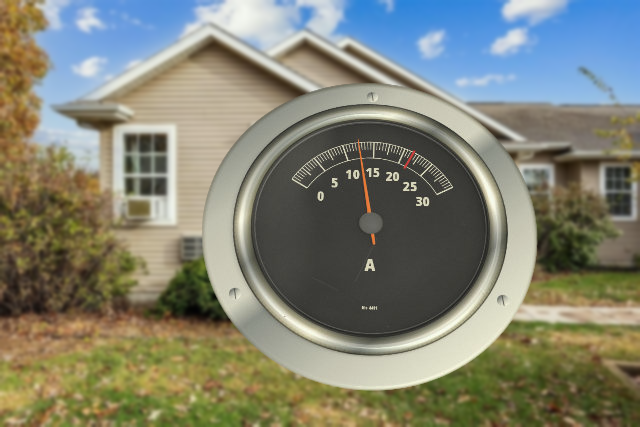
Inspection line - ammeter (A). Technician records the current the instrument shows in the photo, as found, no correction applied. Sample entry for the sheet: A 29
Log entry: A 12.5
